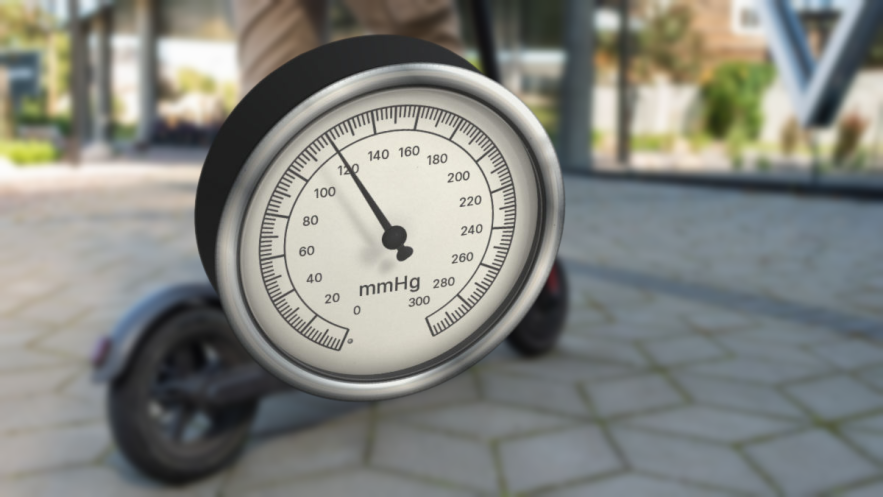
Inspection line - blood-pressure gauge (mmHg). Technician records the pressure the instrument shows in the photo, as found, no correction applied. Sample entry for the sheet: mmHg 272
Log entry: mmHg 120
